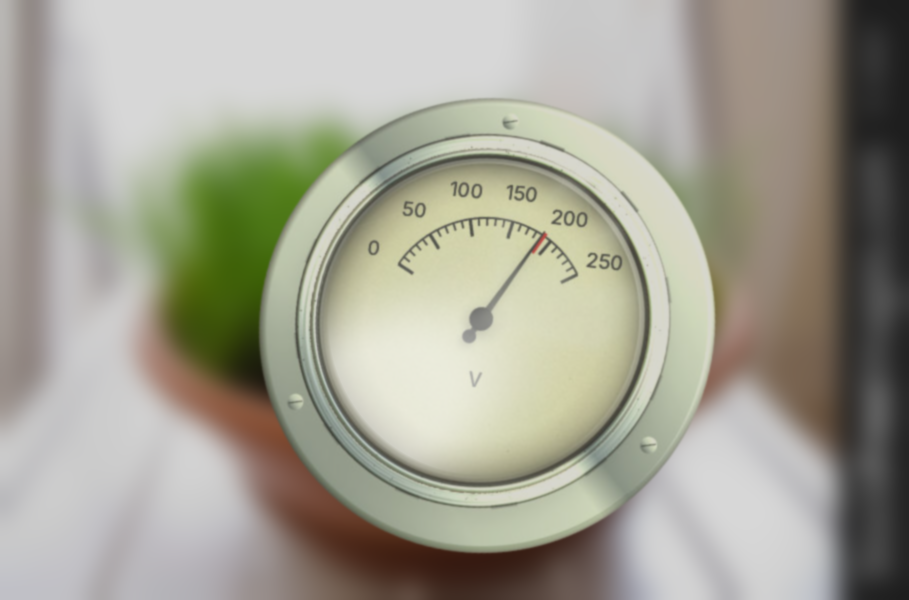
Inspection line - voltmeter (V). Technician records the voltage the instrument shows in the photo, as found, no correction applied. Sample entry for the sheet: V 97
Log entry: V 190
